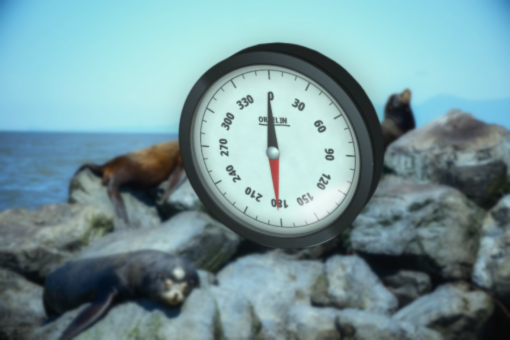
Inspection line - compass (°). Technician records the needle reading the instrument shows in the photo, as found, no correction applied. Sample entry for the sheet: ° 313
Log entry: ° 180
